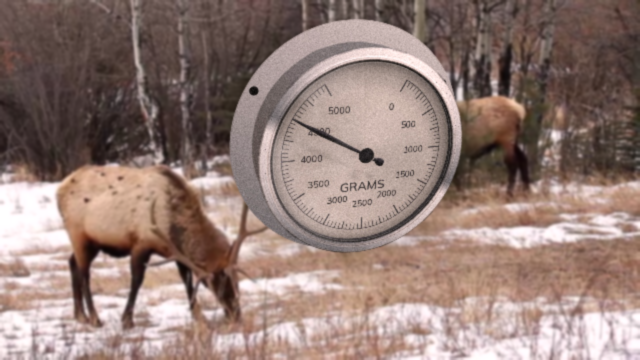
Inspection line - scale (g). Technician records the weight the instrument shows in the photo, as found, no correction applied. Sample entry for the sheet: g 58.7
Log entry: g 4500
